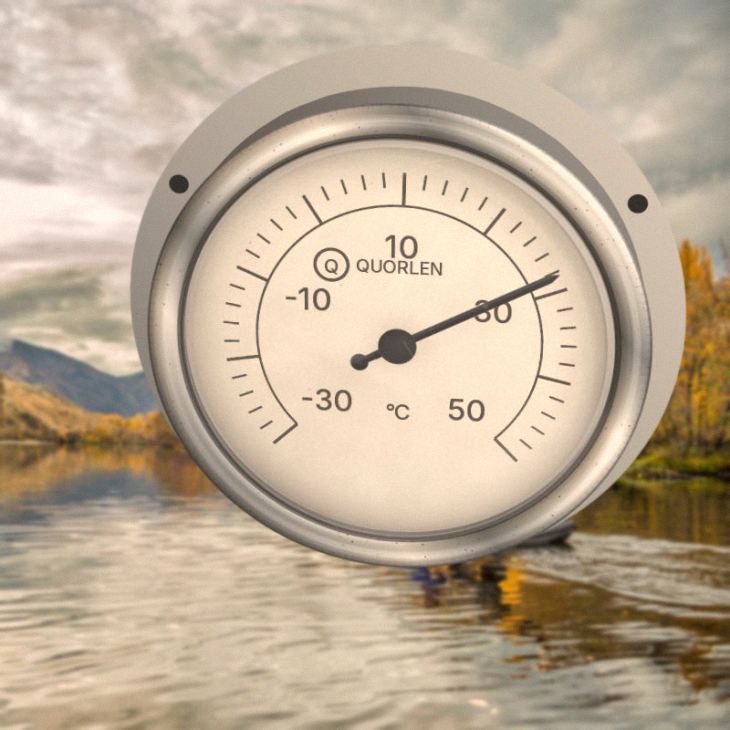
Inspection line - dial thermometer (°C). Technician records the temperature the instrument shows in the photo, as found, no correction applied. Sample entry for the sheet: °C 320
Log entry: °C 28
